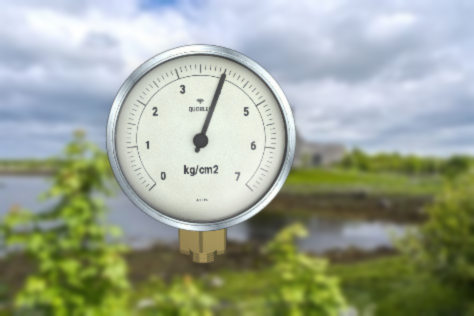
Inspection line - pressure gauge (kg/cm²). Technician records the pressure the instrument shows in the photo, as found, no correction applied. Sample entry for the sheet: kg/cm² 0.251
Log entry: kg/cm² 4
